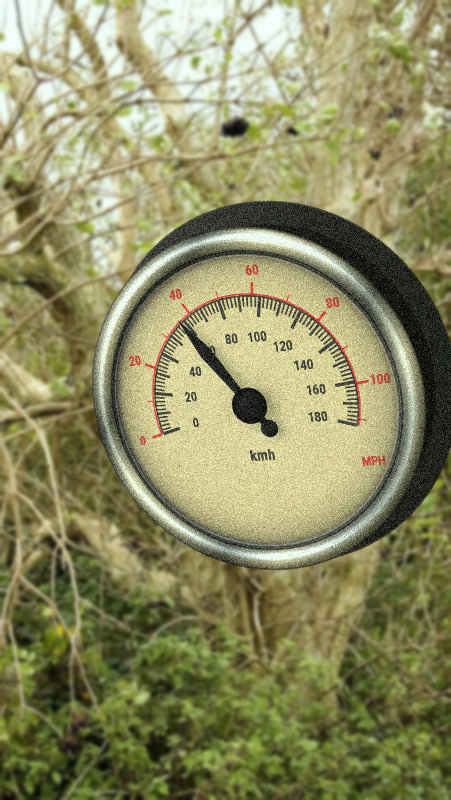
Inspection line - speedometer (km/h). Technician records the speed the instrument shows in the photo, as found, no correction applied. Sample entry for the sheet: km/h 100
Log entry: km/h 60
